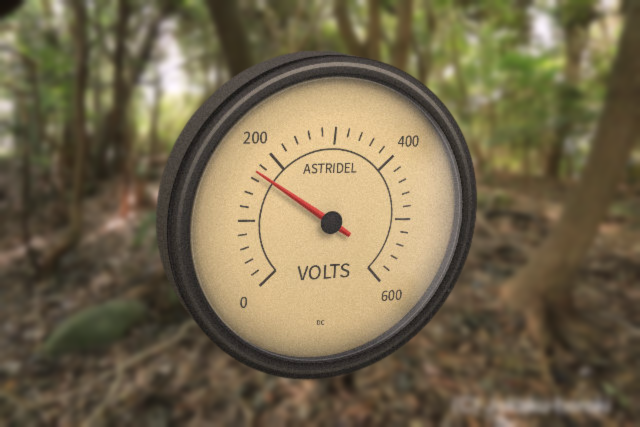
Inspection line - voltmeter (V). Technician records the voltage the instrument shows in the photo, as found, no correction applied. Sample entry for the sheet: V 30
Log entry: V 170
